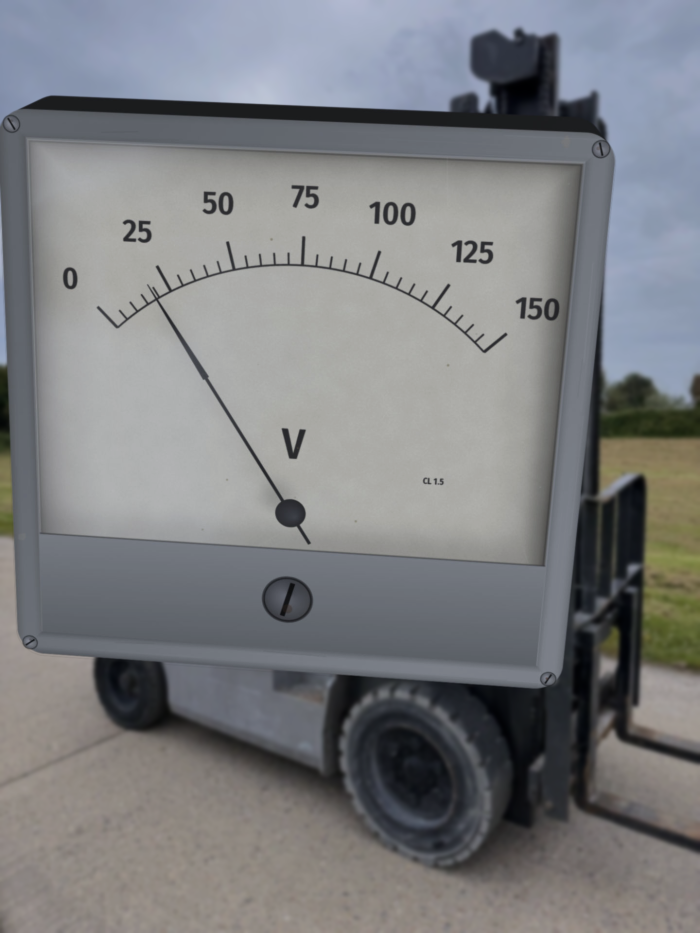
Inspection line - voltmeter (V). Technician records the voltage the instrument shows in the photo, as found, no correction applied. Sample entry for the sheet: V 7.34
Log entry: V 20
